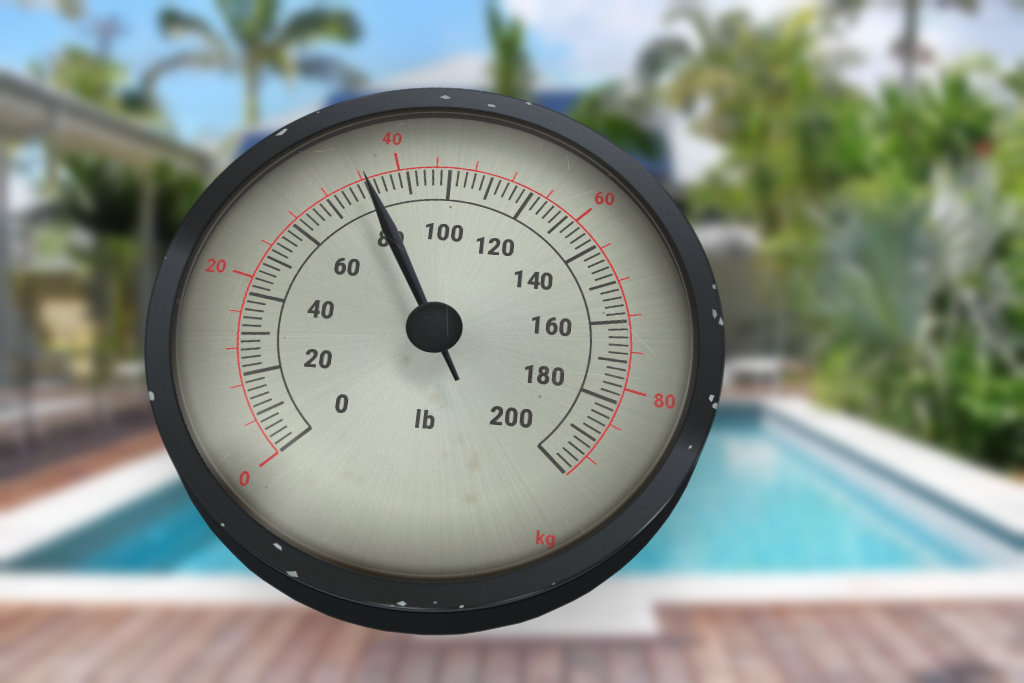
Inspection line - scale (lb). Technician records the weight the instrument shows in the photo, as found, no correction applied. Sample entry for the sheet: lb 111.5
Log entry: lb 80
